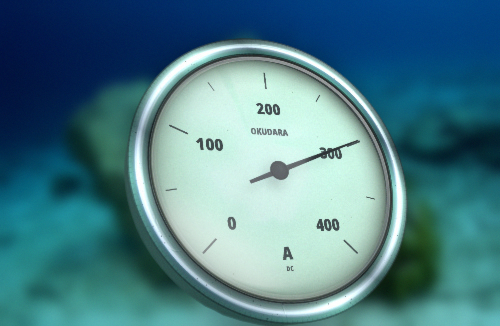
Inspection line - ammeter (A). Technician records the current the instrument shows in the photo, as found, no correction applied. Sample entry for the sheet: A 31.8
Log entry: A 300
